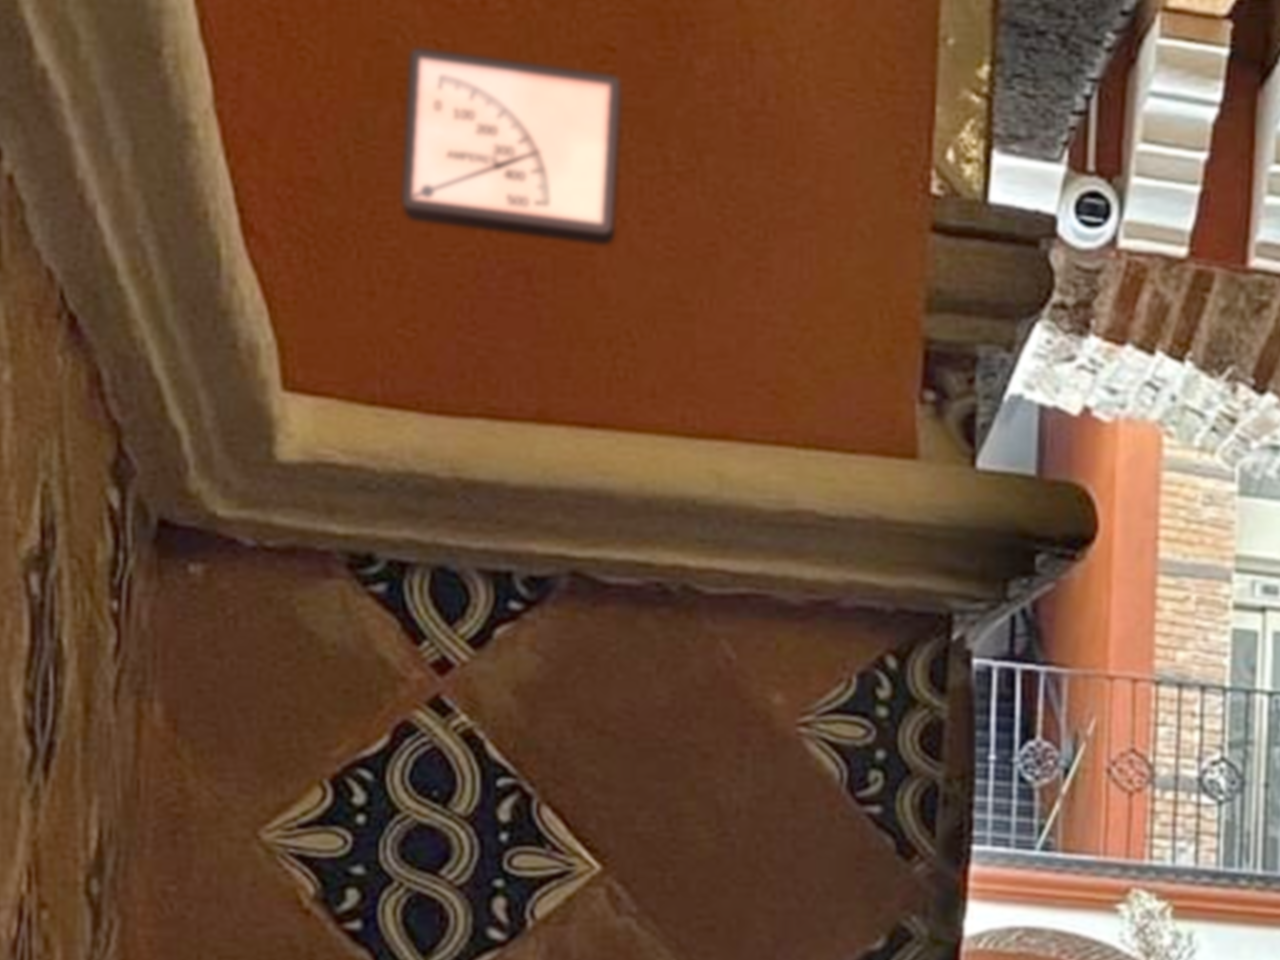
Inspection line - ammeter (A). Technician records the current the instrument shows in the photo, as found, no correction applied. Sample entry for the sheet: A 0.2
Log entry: A 350
